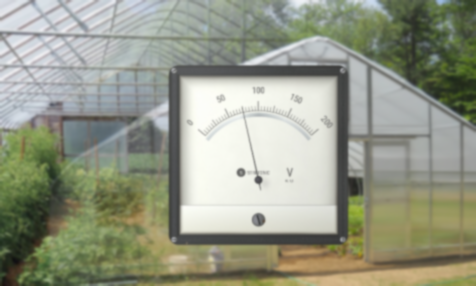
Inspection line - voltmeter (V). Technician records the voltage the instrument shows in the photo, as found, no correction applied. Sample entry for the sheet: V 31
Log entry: V 75
